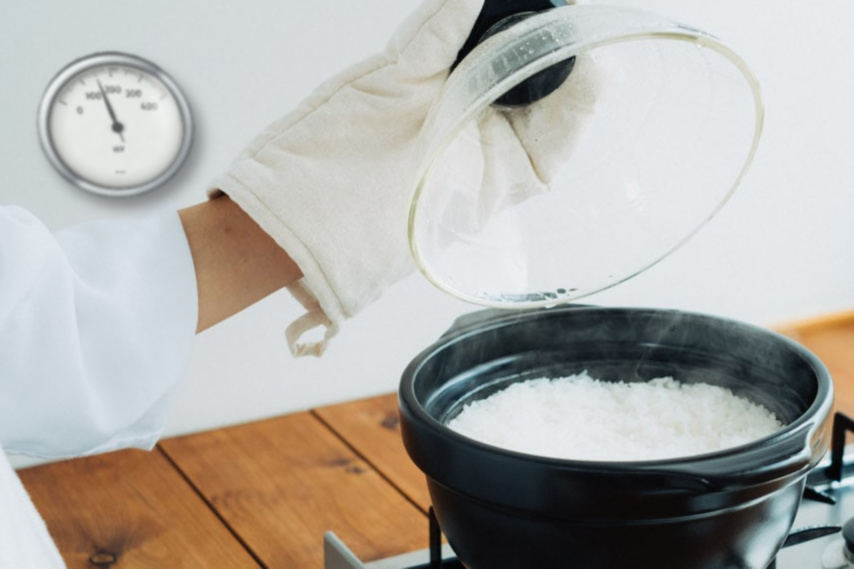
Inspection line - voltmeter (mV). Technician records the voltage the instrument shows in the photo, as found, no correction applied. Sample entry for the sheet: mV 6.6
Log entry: mV 150
